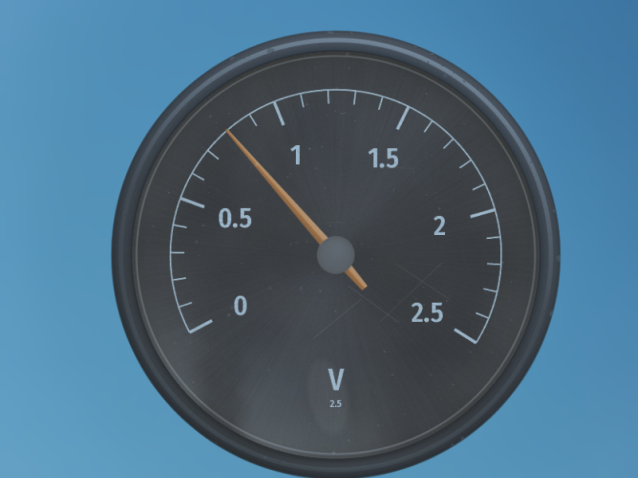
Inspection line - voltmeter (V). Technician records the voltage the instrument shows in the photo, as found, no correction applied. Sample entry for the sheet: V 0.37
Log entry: V 0.8
